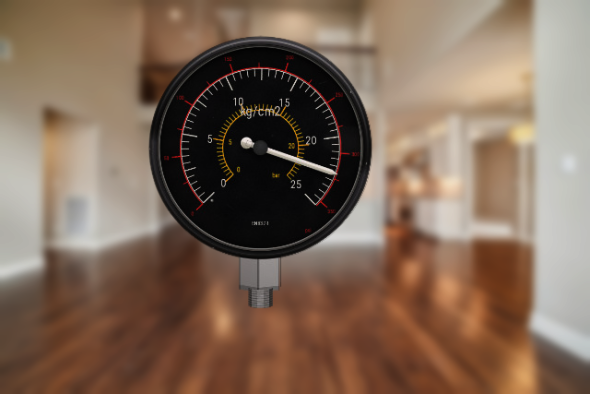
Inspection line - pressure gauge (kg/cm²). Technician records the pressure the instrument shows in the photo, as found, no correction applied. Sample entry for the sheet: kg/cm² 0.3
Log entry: kg/cm² 22.5
